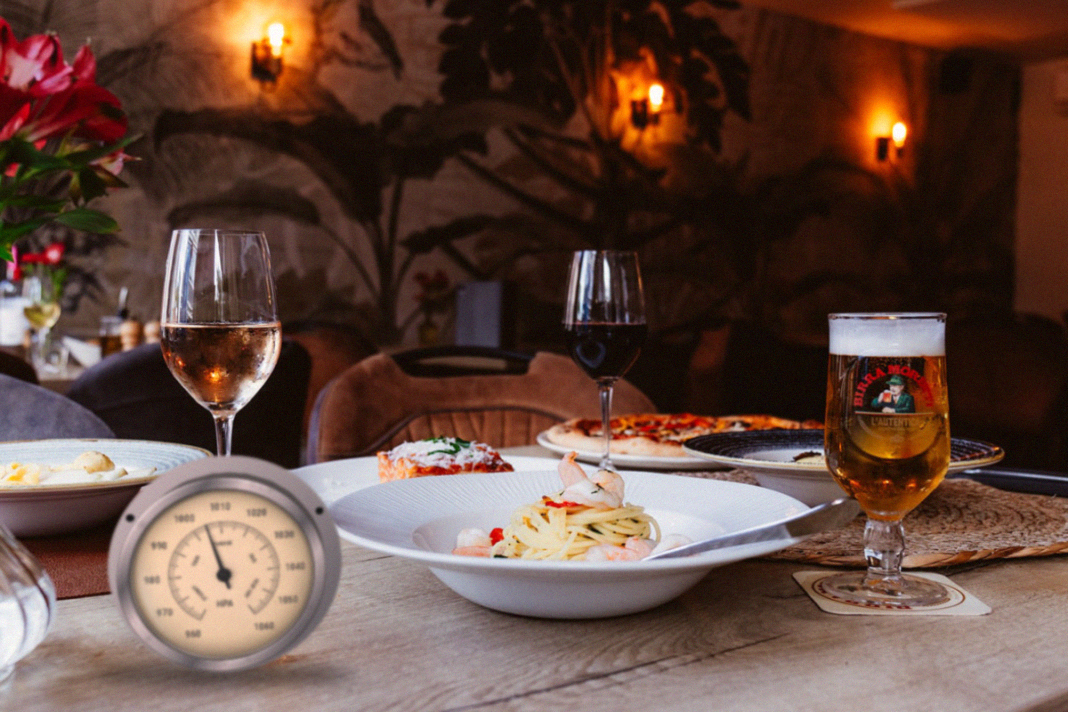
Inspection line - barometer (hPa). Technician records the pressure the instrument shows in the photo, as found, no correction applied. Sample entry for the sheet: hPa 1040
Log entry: hPa 1005
